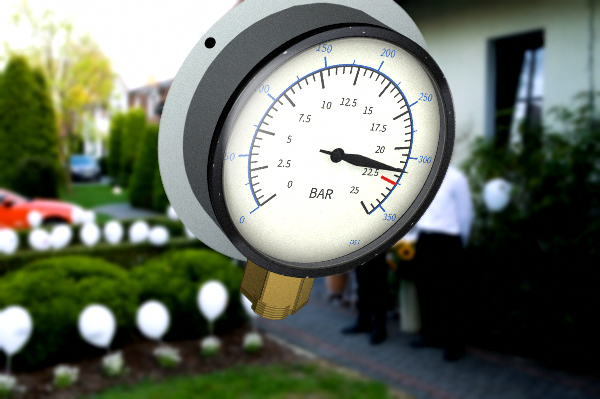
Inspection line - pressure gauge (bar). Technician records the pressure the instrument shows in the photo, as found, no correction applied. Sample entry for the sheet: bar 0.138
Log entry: bar 21.5
